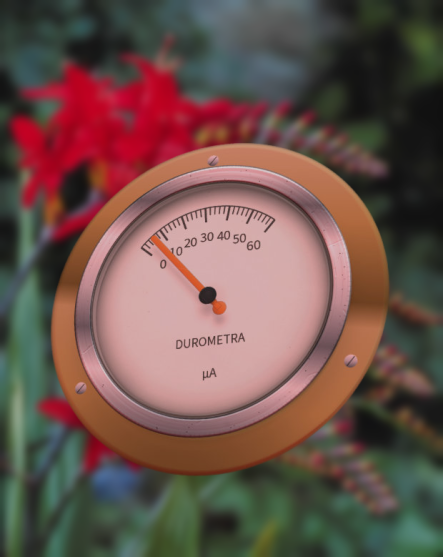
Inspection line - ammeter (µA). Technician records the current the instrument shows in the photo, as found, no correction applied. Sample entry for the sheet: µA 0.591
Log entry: µA 6
